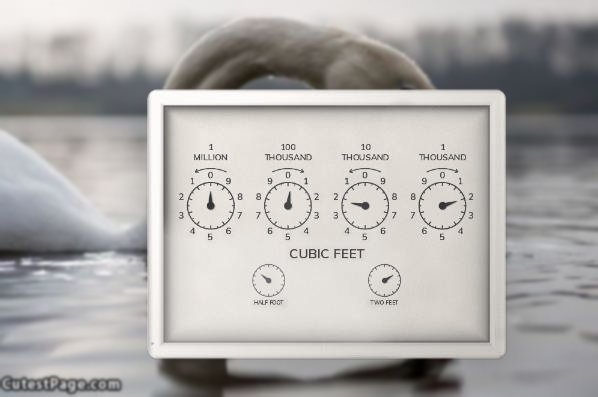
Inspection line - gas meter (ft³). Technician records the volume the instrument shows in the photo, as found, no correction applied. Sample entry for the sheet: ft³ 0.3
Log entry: ft³ 2200
